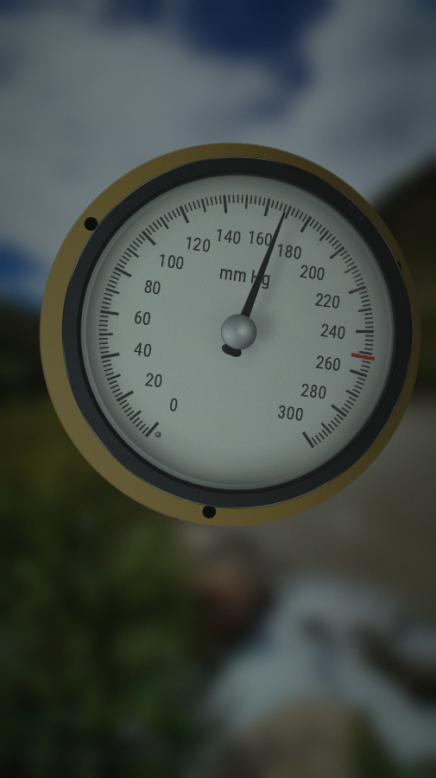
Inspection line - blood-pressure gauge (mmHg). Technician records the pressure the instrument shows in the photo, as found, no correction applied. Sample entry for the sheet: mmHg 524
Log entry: mmHg 168
